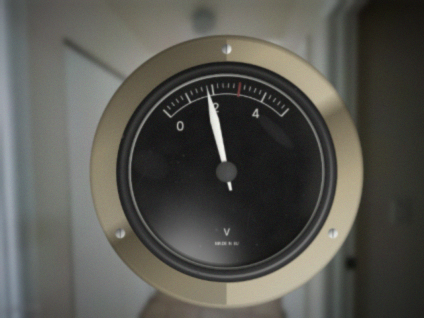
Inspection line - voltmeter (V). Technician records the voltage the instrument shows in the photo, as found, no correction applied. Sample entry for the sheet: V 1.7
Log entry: V 1.8
